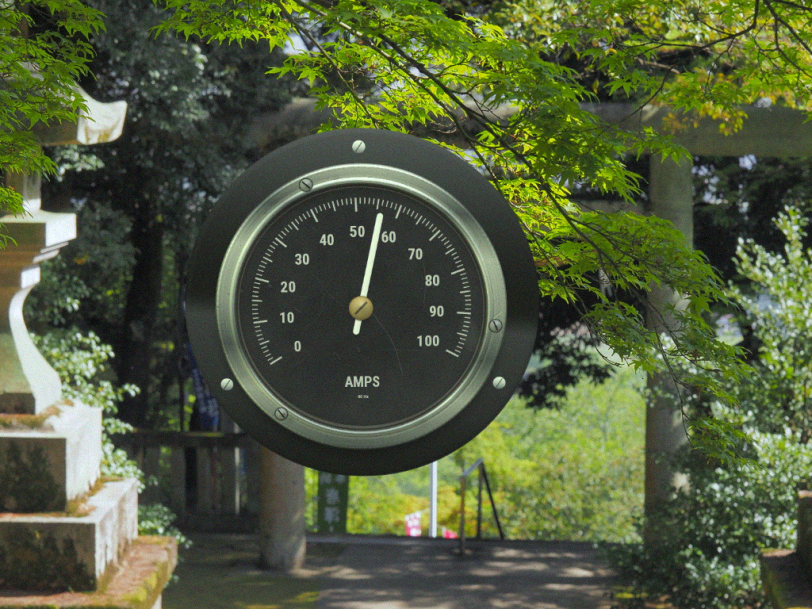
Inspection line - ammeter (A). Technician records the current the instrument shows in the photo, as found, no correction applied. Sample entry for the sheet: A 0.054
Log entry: A 56
